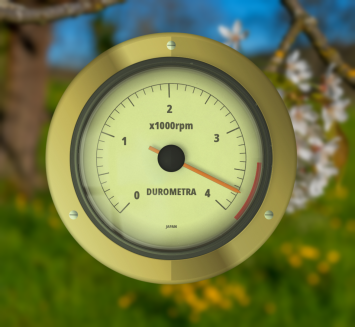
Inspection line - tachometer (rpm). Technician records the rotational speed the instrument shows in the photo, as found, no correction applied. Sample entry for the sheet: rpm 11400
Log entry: rpm 3750
